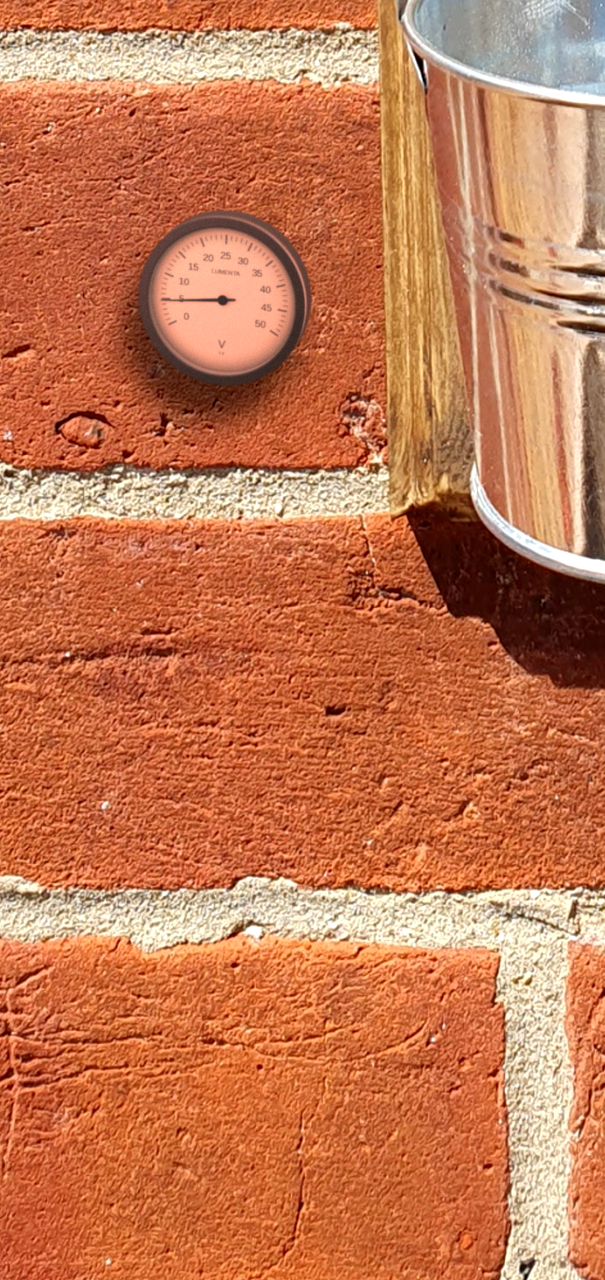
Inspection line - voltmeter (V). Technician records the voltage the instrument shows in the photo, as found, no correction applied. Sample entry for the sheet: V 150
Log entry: V 5
